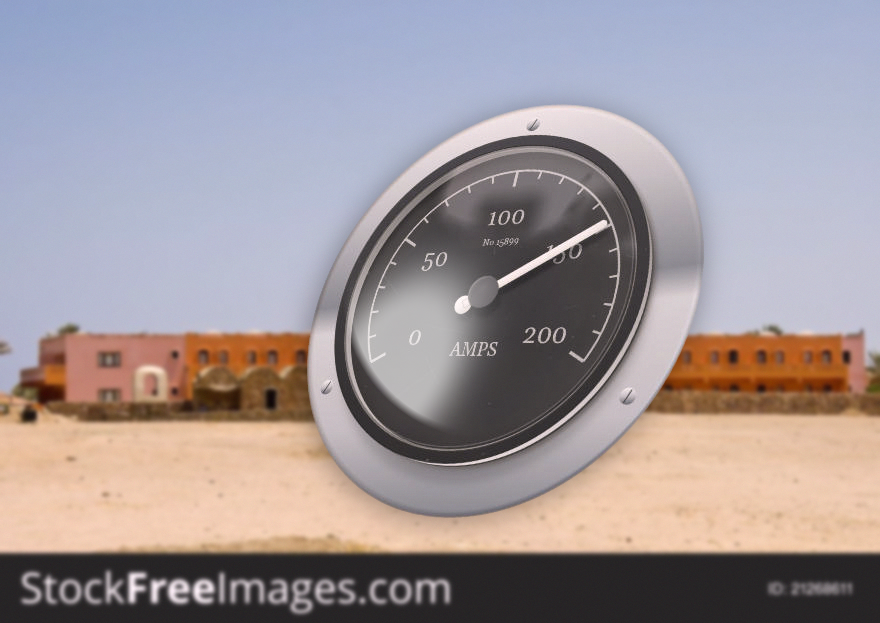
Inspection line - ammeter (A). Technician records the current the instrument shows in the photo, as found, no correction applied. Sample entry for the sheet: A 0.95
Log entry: A 150
